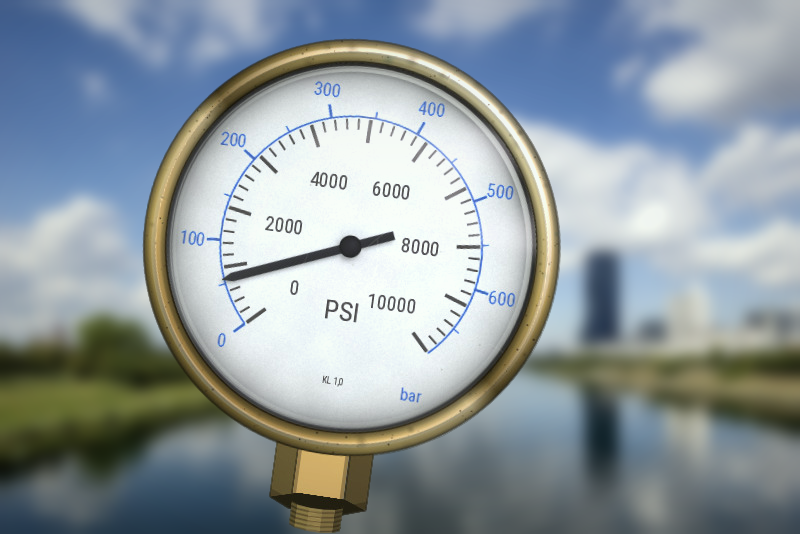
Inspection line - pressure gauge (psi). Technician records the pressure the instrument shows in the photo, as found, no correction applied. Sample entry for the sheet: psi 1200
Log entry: psi 800
